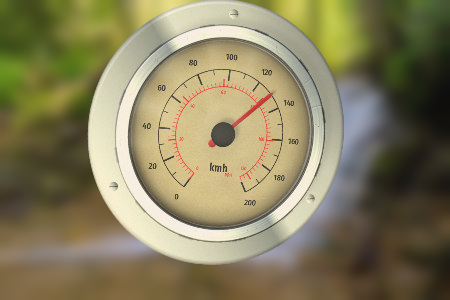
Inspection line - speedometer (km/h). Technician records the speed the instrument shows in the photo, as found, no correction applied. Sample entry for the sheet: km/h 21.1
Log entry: km/h 130
